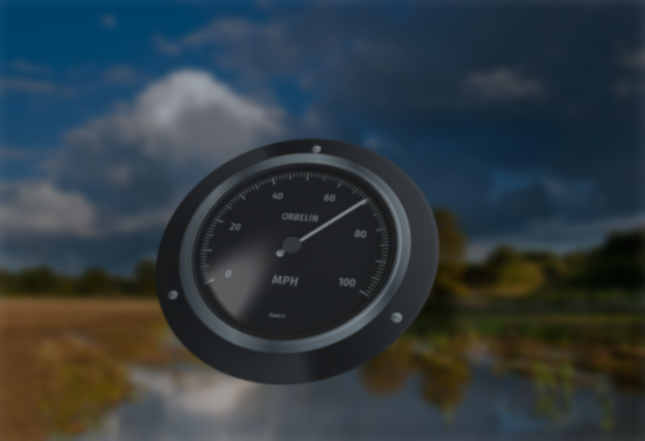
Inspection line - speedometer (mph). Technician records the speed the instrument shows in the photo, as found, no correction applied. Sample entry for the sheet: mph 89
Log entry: mph 70
